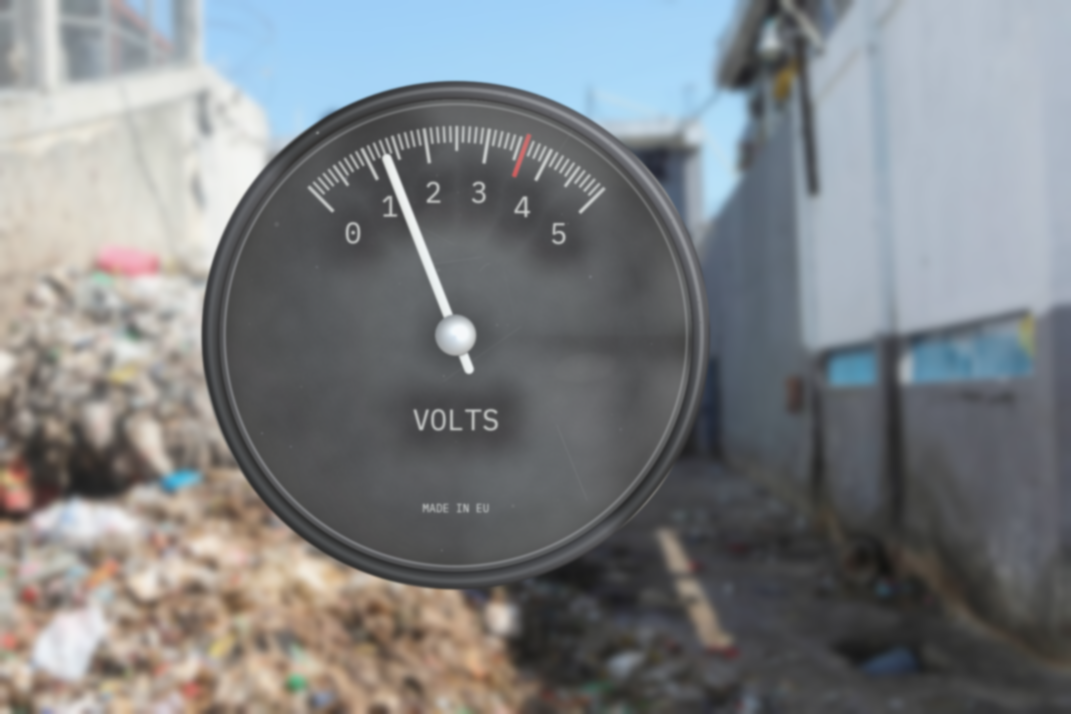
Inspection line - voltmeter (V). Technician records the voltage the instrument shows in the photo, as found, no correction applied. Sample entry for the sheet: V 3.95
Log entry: V 1.3
